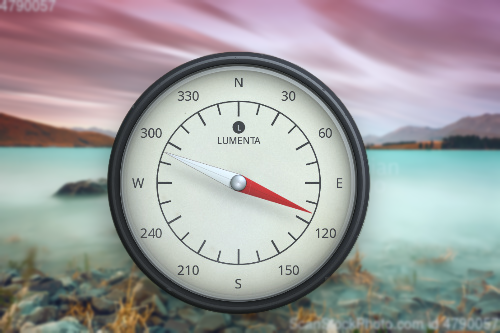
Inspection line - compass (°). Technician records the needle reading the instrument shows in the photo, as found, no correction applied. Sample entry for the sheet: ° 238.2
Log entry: ° 112.5
